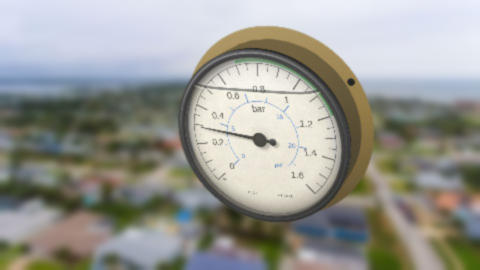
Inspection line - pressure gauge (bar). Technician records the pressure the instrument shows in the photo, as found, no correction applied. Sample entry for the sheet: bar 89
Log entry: bar 0.3
